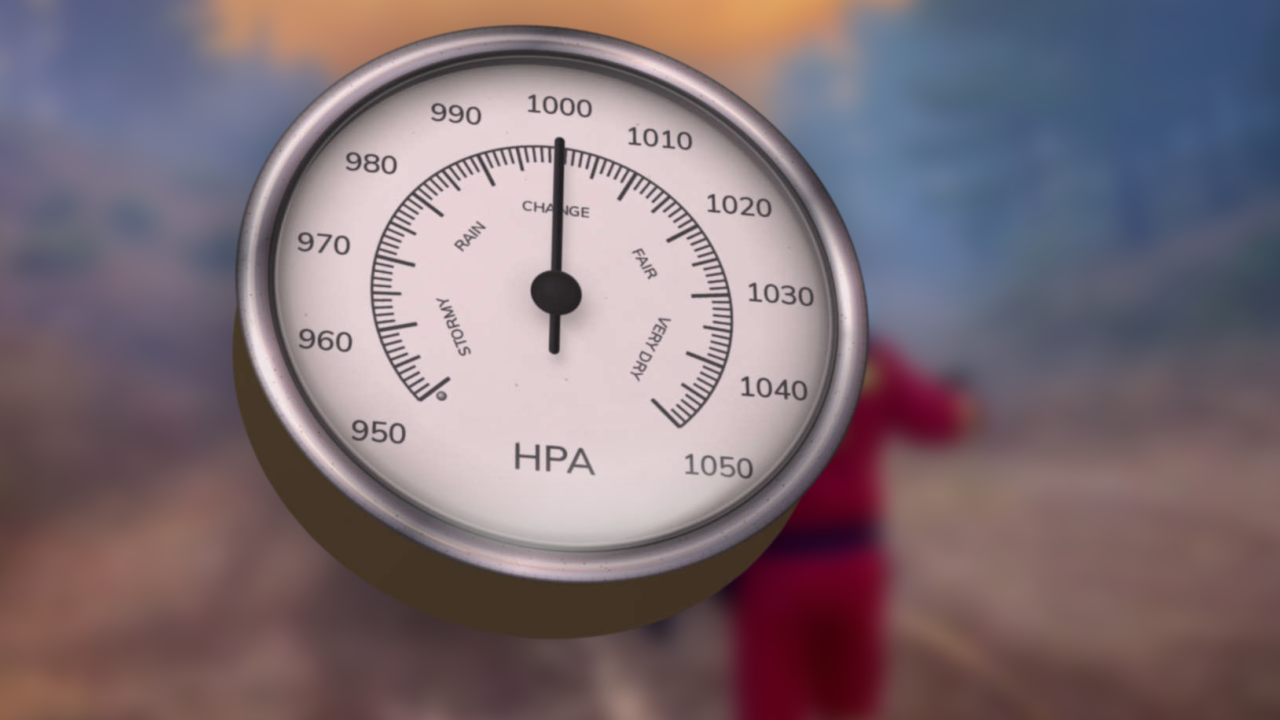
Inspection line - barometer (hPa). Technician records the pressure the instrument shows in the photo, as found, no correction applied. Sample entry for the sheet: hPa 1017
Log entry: hPa 1000
